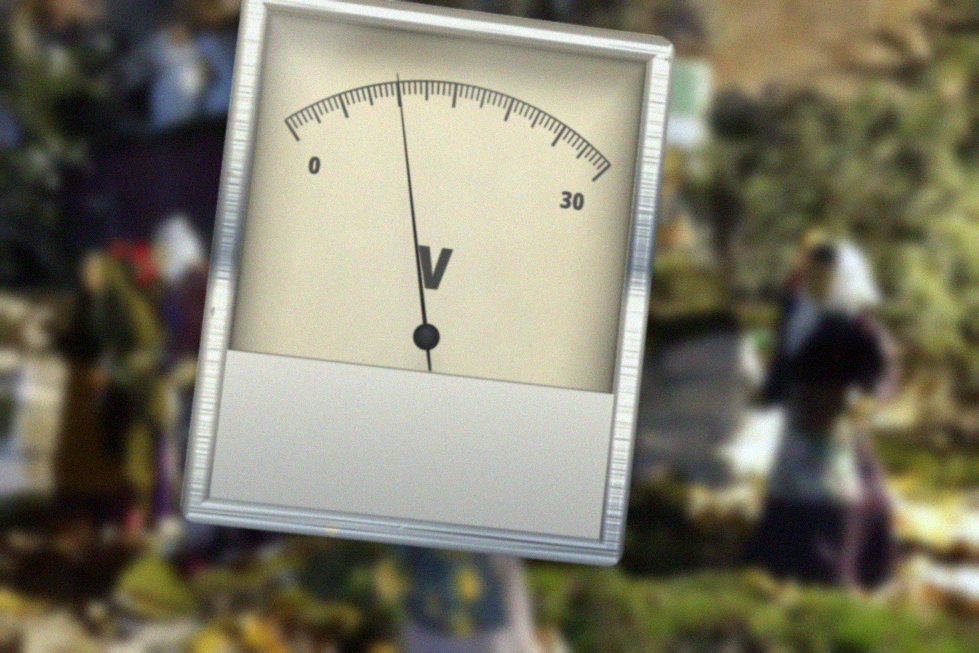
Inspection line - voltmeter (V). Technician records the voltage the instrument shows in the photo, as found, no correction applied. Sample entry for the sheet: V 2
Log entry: V 10
